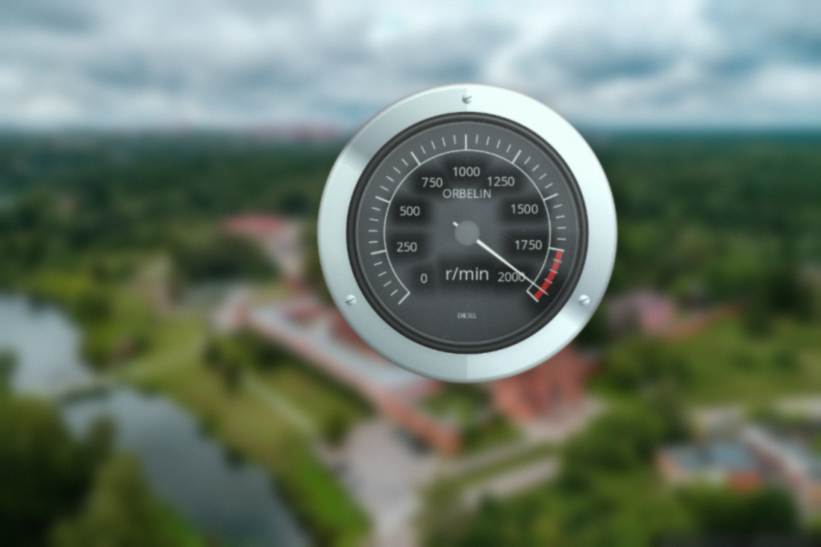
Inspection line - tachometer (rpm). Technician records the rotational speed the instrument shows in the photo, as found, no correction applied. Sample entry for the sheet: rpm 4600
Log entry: rpm 1950
